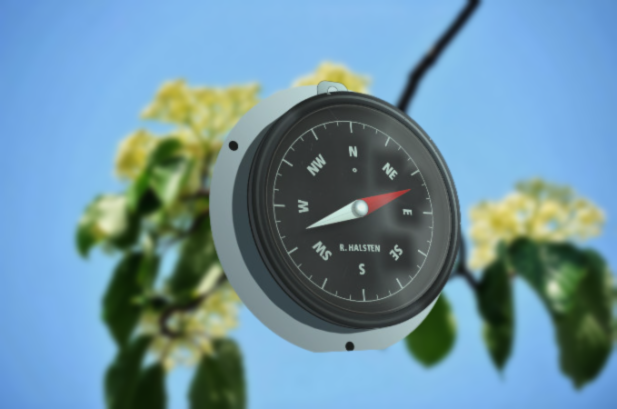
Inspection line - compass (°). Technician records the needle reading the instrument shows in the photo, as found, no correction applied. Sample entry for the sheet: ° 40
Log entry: ° 70
